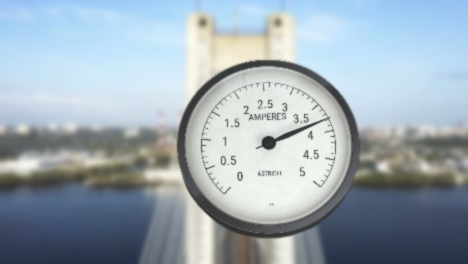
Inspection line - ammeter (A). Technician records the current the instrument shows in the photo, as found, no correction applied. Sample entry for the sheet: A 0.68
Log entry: A 3.8
